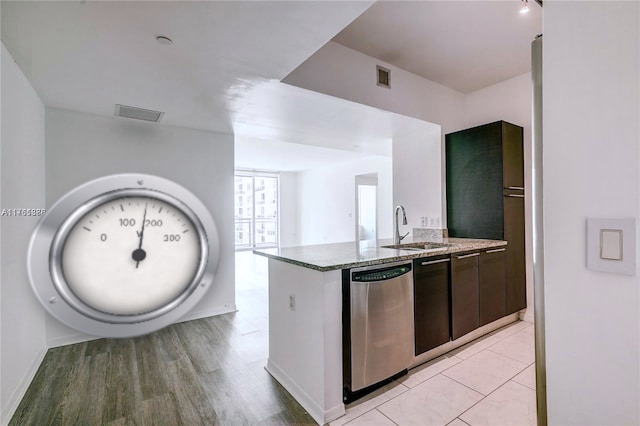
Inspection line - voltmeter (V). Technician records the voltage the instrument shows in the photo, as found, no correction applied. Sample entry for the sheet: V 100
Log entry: V 160
